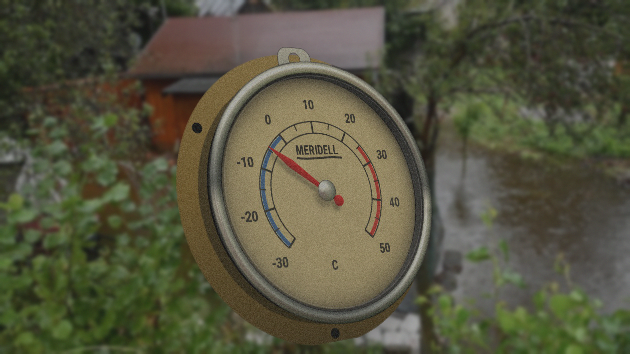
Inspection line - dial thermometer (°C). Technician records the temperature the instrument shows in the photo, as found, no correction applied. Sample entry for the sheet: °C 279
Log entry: °C -5
